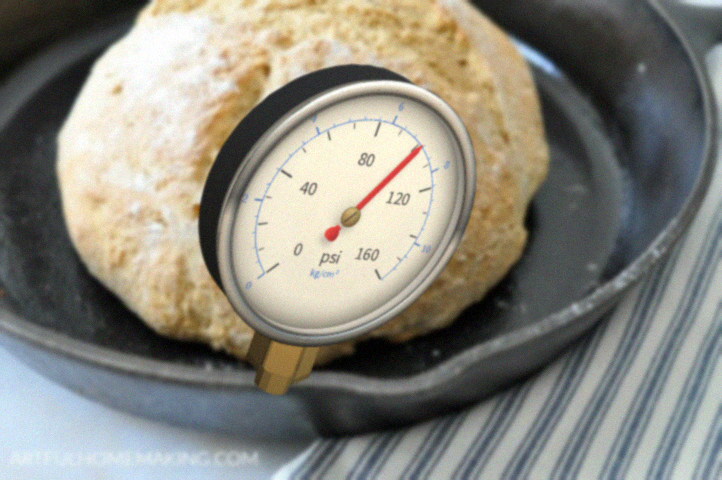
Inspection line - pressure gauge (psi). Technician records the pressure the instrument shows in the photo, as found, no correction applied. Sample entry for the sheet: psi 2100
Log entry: psi 100
